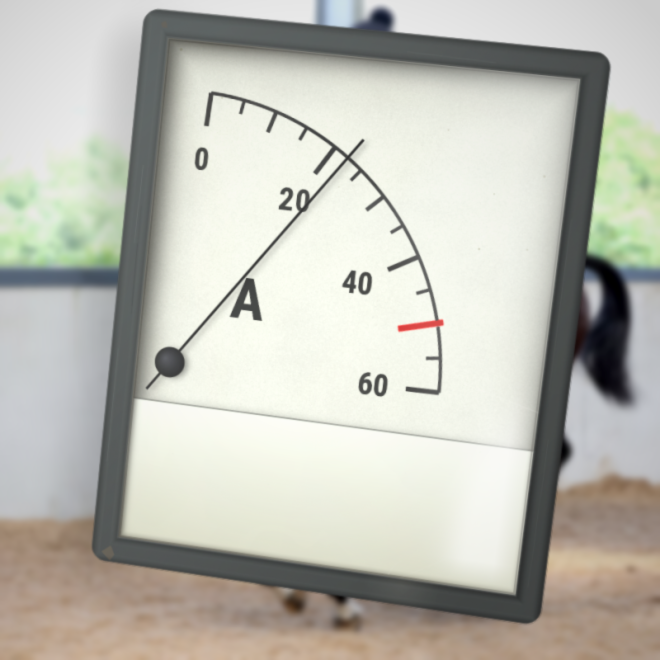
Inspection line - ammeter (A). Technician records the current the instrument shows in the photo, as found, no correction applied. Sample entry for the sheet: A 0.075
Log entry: A 22.5
